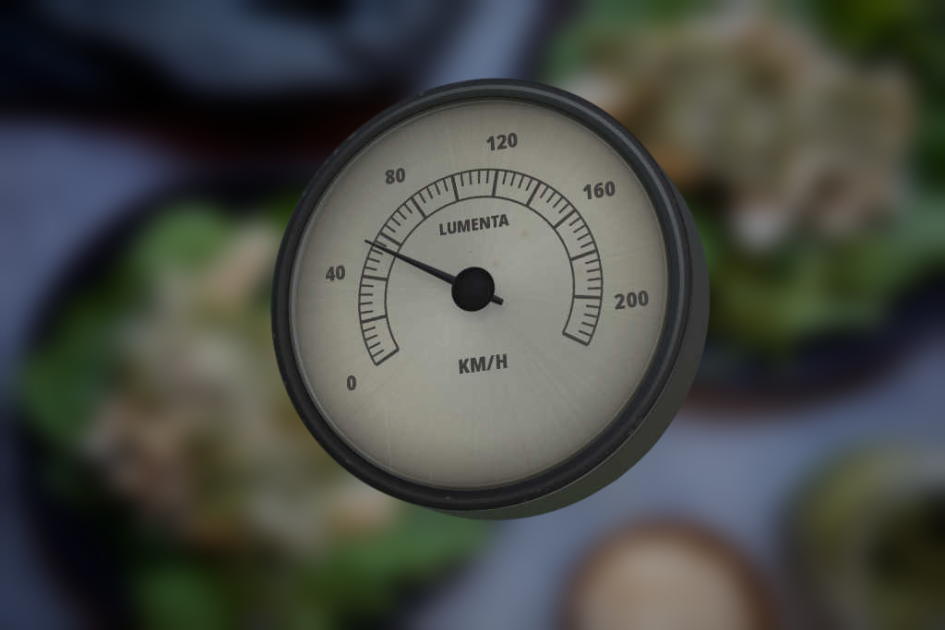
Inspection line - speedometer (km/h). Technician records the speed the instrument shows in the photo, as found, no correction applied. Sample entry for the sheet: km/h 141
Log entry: km/h 54
